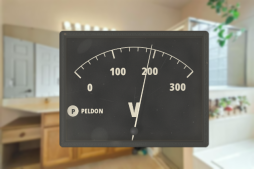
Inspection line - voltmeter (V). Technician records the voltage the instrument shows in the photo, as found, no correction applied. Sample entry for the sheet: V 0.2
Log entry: V 190
